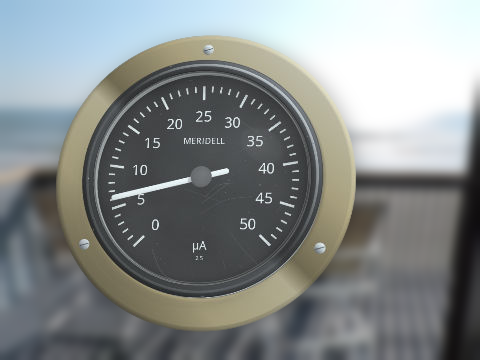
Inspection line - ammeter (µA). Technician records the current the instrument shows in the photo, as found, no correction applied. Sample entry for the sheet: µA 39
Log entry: µA 6
